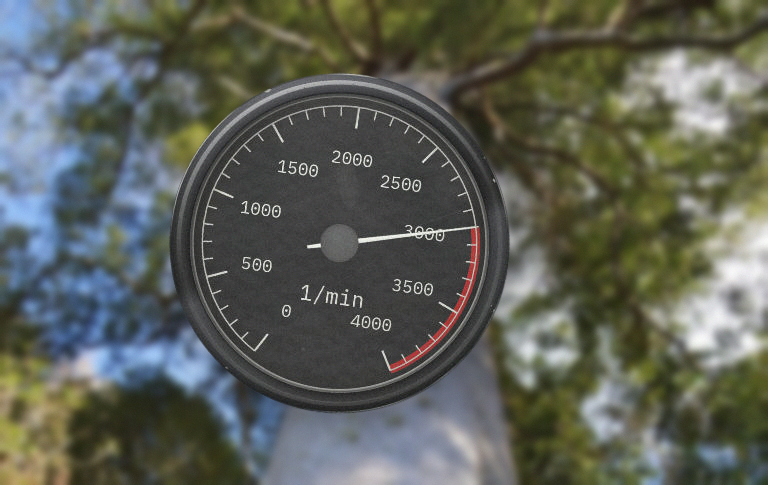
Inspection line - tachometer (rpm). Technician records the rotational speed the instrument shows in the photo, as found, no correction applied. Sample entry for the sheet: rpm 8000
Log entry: rpm 3000
